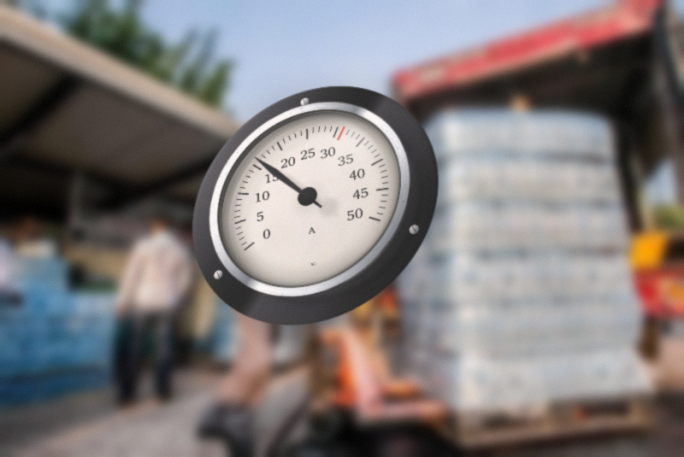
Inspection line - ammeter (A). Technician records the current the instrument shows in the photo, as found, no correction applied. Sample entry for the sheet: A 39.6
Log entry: A 16
